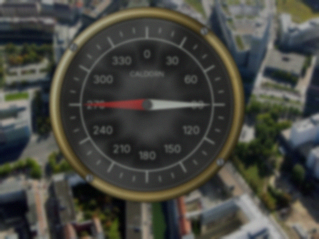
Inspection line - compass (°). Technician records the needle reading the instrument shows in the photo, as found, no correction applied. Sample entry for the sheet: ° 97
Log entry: ° 270
